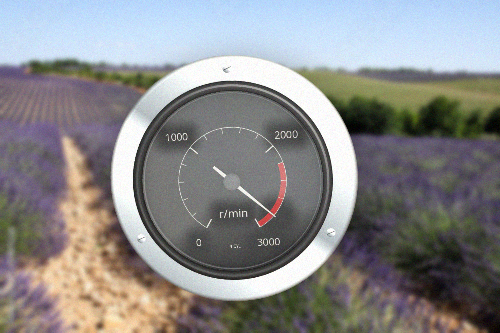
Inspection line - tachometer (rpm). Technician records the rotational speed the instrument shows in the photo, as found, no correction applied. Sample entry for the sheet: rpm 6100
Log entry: rpm 2800
